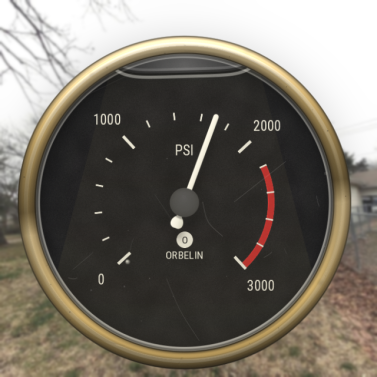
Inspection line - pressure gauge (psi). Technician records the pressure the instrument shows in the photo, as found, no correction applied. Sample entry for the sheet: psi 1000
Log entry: psi 1700
